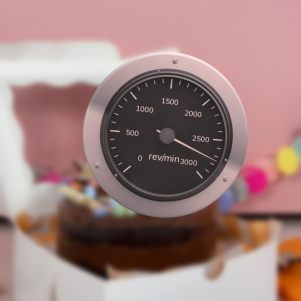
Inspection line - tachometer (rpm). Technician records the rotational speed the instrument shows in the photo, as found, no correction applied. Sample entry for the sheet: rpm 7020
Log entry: rpm 2750
